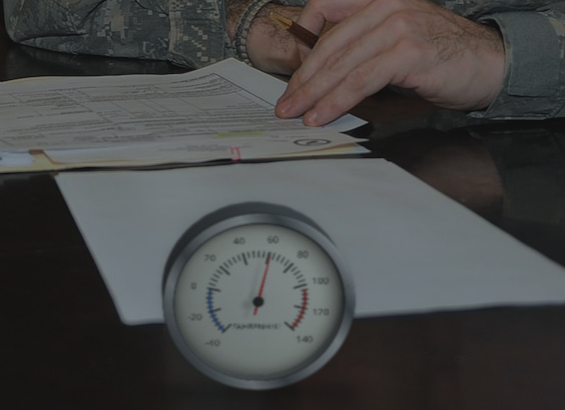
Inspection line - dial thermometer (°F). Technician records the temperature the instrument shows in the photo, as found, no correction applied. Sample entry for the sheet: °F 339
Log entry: °F 60
